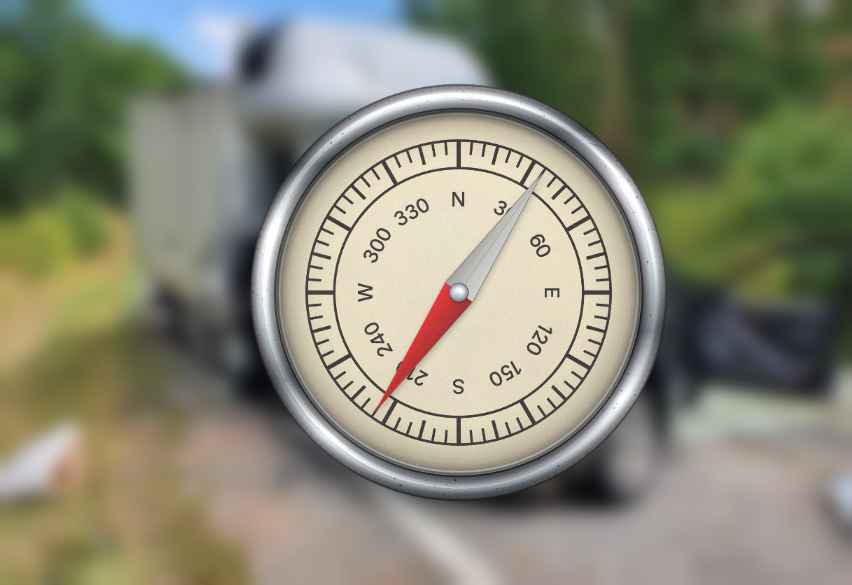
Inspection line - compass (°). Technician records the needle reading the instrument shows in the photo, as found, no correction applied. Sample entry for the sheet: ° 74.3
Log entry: ° 215
